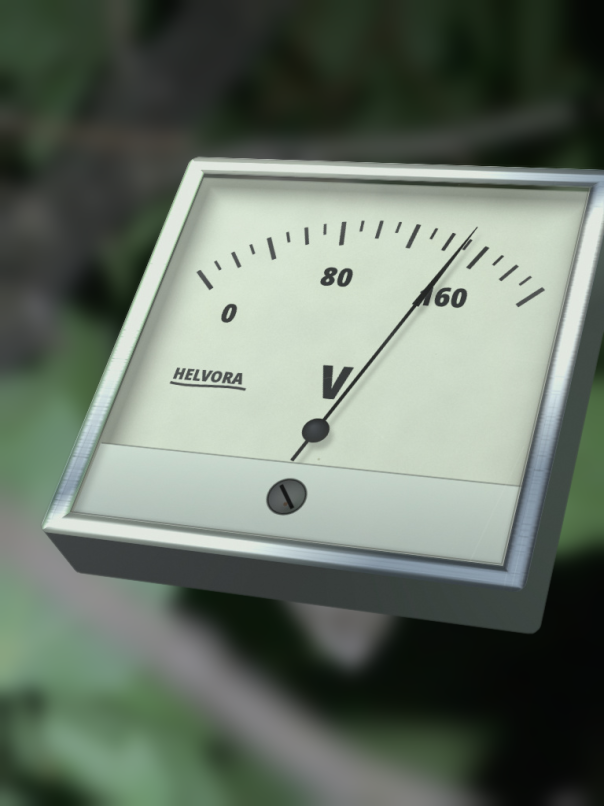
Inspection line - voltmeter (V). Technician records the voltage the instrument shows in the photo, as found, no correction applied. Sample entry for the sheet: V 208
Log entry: V 150
